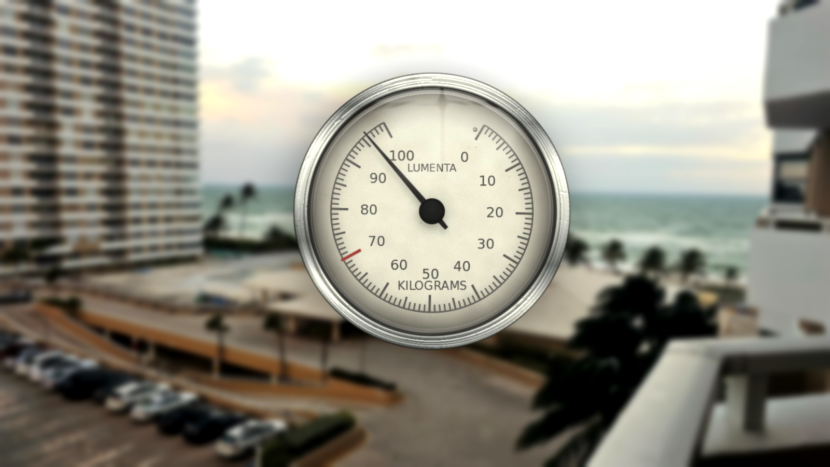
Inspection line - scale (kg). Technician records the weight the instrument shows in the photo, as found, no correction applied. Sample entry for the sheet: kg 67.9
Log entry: kg 96
